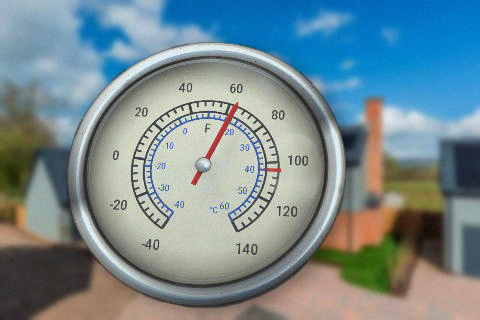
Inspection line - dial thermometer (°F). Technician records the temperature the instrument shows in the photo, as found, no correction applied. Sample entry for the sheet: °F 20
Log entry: °F 64
